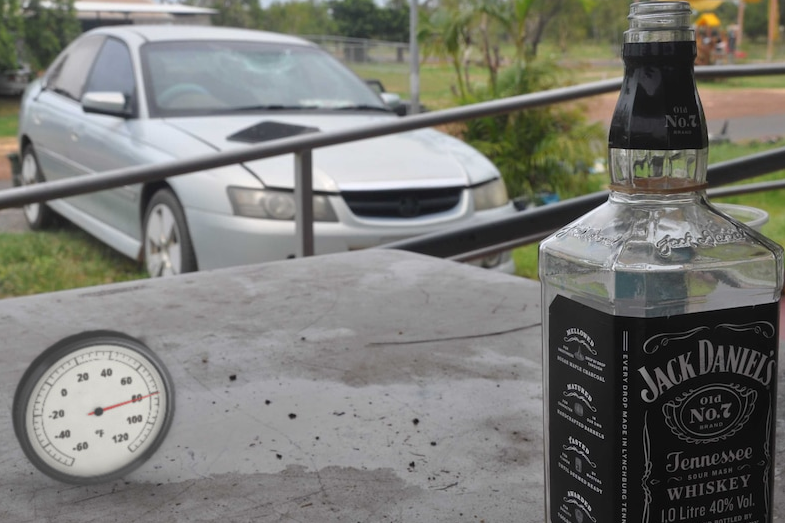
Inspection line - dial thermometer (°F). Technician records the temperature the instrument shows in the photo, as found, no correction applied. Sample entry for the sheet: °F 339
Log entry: °F 80
